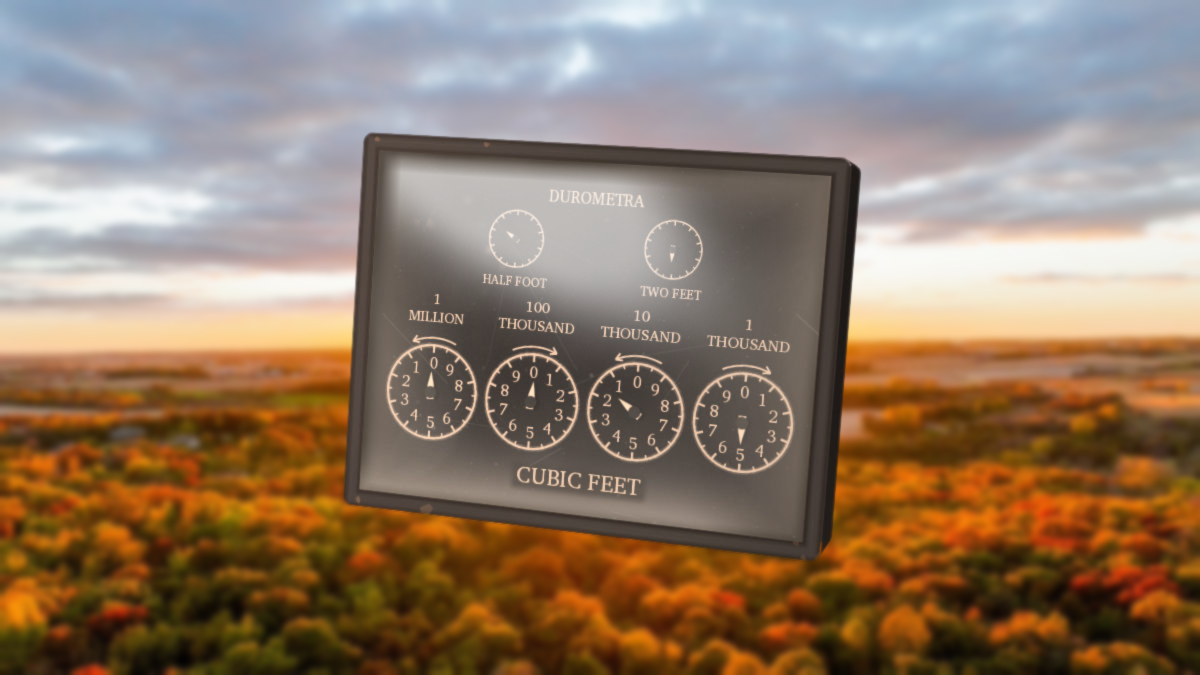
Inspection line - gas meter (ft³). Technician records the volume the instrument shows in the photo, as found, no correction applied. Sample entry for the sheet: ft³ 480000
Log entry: ft³ 1500
